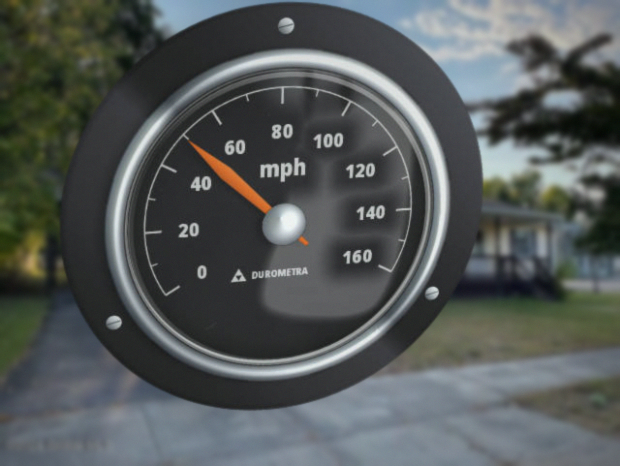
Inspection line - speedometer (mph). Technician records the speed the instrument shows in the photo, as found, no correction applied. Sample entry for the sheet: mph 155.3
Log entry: mph 50
